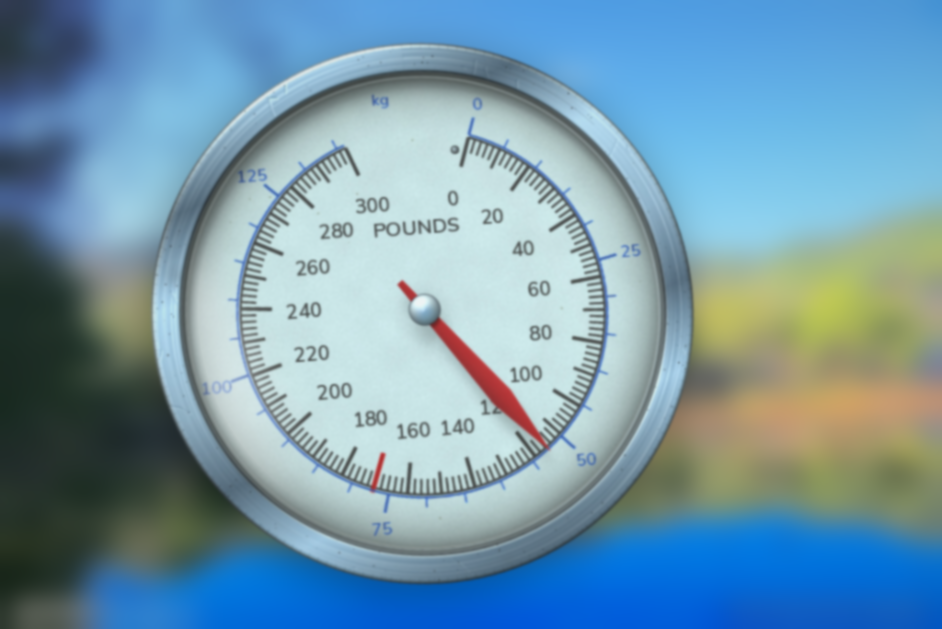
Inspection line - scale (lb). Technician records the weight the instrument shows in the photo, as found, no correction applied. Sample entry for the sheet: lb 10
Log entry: lb 116
